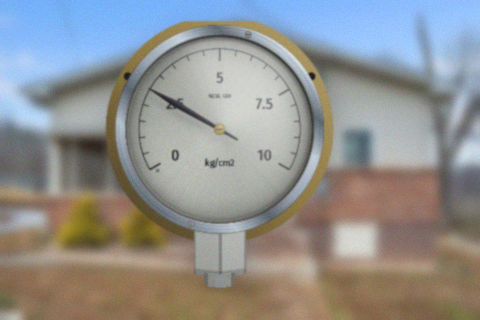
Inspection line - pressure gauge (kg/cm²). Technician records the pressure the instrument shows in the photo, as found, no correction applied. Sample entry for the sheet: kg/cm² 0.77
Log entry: kg/cm² 2.5
